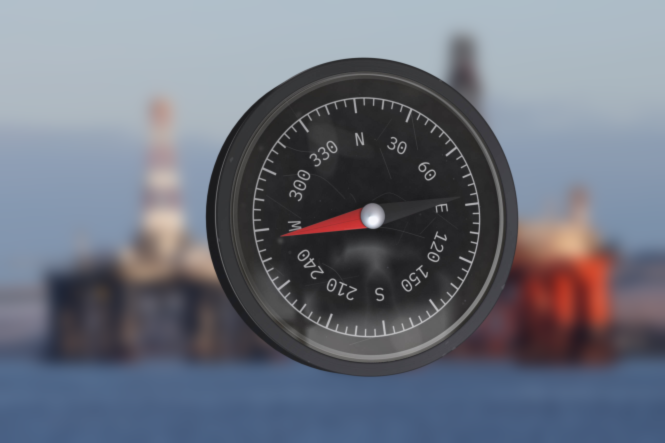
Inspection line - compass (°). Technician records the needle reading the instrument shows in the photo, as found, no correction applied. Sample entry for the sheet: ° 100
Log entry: ° 265
